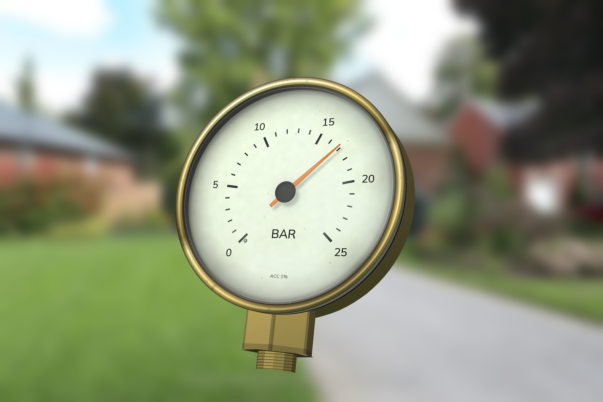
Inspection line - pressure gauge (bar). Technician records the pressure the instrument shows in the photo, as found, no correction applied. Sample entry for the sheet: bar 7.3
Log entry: bar 17
